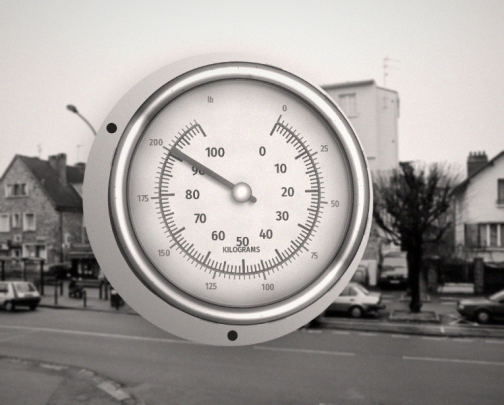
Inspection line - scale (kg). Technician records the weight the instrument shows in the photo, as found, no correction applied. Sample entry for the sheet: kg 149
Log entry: kg 91
